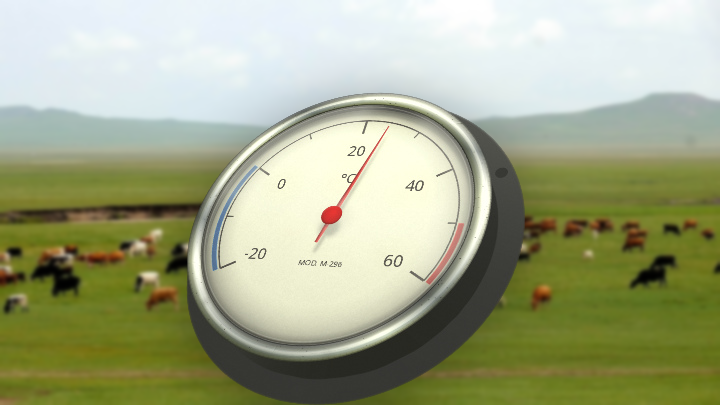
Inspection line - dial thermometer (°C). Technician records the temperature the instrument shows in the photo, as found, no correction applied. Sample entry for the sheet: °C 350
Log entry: °C 25
